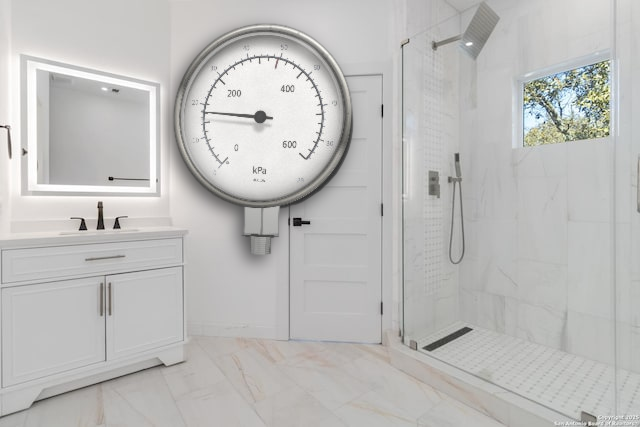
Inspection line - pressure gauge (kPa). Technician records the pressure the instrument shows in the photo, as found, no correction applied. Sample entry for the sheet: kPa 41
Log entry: kPa 120
